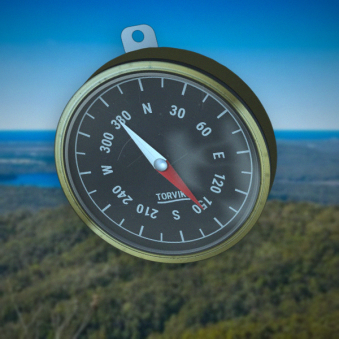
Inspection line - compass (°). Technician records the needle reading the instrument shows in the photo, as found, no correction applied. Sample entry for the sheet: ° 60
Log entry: ° 150
